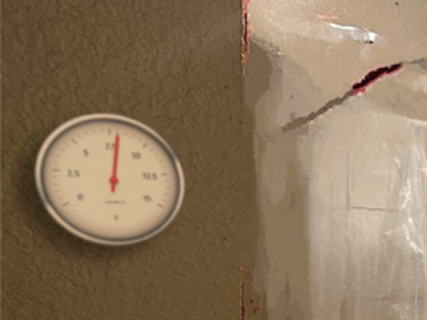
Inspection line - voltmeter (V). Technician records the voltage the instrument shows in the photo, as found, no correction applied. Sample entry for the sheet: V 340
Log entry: V 8
